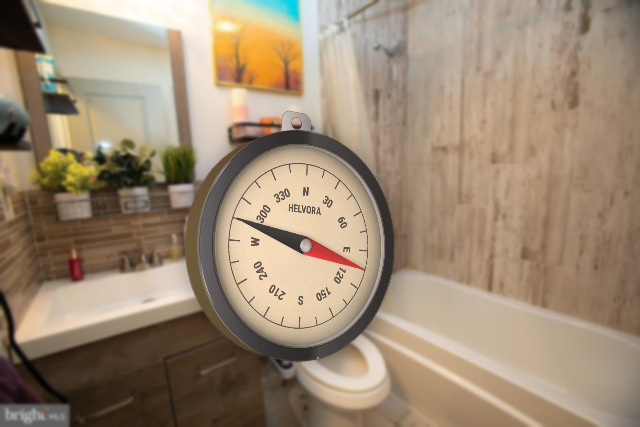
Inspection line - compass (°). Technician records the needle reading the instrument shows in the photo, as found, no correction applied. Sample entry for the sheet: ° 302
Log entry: ° 105
